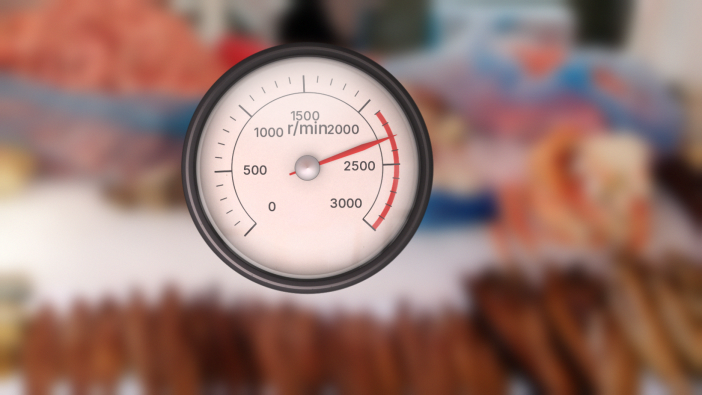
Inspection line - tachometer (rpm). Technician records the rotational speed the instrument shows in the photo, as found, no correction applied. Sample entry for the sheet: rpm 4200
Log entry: rpm 2300
